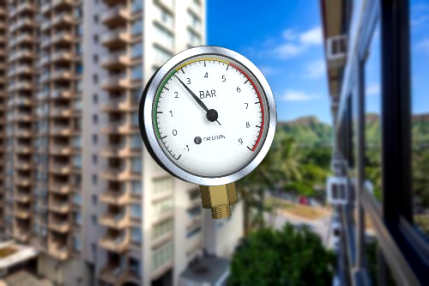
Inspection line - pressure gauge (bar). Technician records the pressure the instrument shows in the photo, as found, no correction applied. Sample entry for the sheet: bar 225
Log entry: bar 2.6
